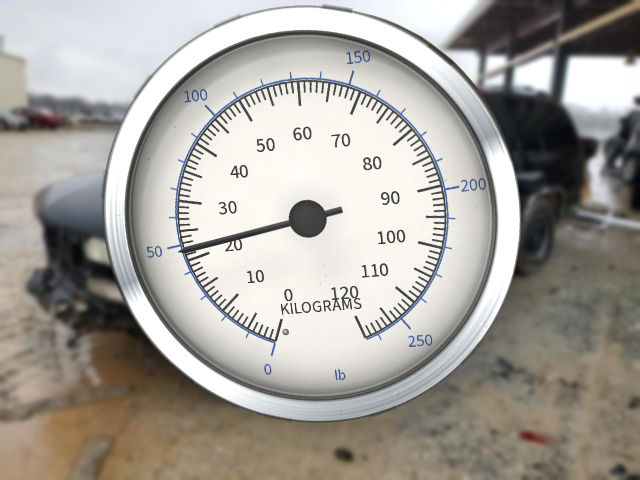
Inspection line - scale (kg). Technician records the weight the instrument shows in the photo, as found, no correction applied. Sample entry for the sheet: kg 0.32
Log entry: kg 22
